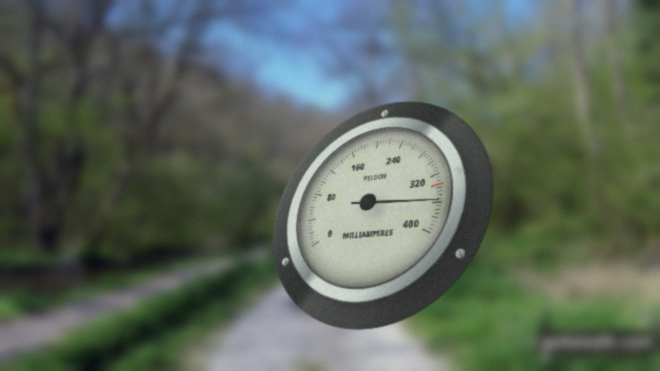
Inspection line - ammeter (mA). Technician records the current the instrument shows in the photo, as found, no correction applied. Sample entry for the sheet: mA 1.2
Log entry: mA 360
